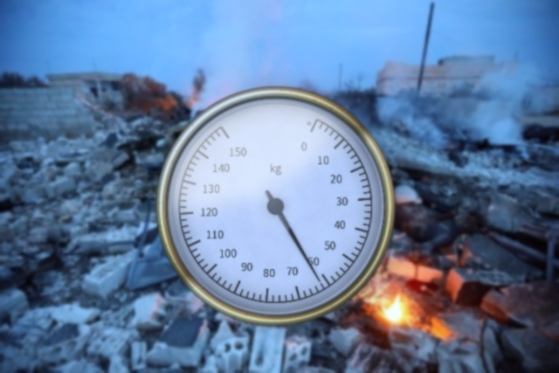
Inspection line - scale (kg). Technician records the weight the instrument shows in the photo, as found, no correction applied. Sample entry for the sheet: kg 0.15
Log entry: kg 62
